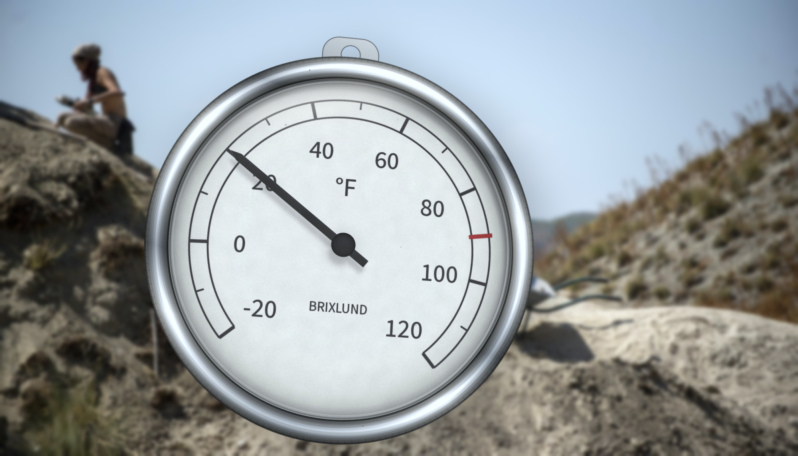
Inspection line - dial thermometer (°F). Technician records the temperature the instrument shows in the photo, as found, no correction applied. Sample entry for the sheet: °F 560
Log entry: °F 20
